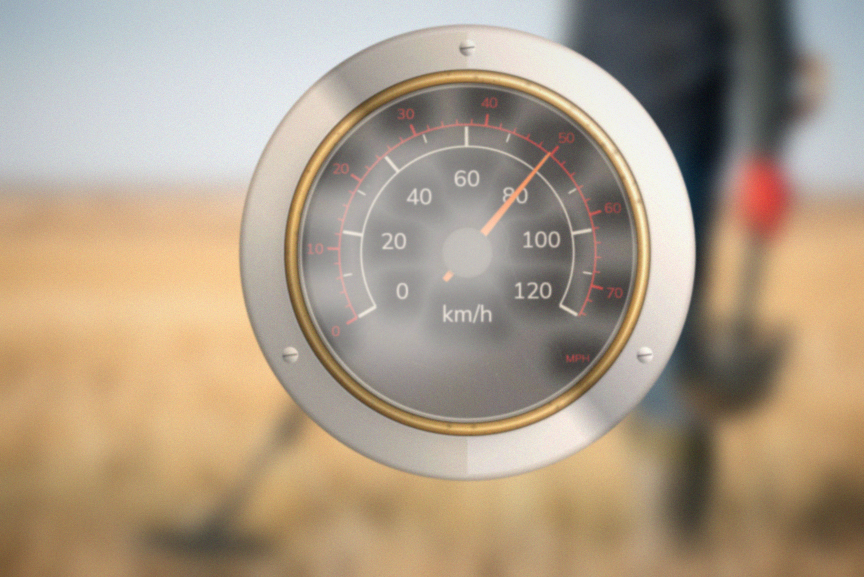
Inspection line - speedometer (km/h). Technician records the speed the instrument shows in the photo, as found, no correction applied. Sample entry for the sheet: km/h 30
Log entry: km/h 80
